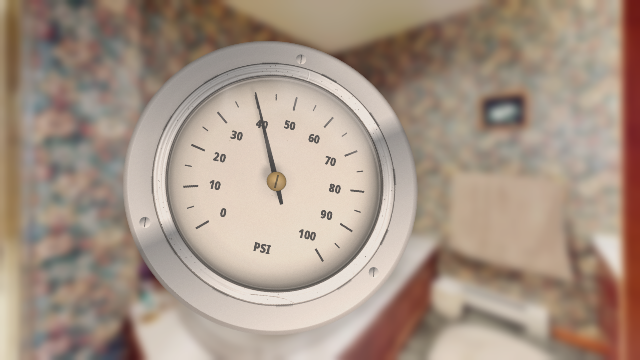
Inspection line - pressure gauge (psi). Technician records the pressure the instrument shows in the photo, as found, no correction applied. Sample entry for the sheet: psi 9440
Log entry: psi 40
